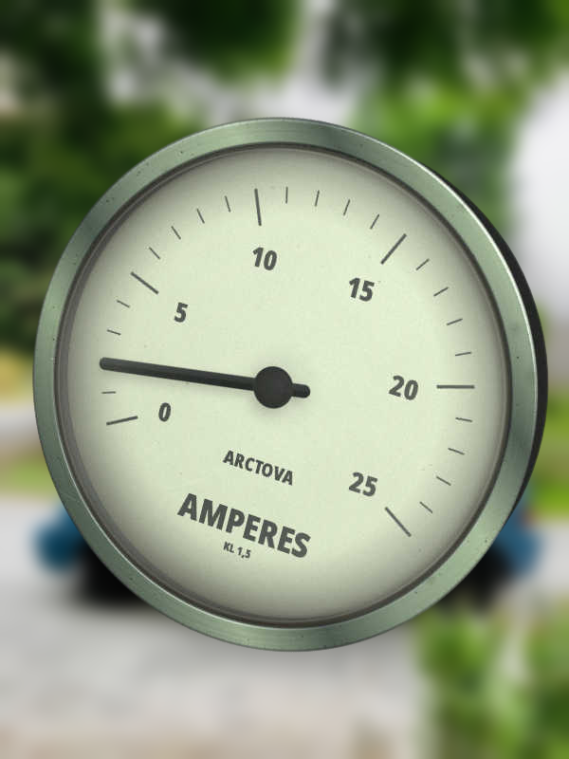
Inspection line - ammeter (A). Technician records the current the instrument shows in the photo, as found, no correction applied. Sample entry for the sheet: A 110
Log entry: A 2
